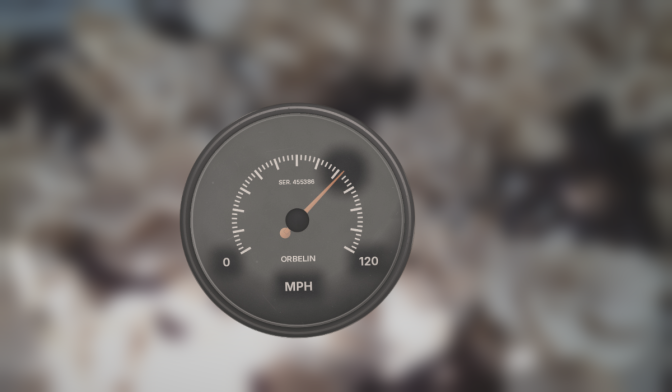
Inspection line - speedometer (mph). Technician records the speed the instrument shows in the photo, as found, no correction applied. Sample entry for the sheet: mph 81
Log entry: mph 82
